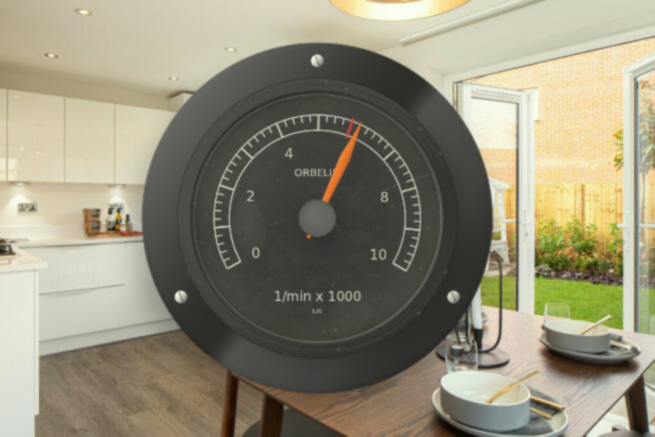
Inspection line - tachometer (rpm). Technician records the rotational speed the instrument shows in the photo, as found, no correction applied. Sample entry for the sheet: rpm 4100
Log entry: rpm 6000
